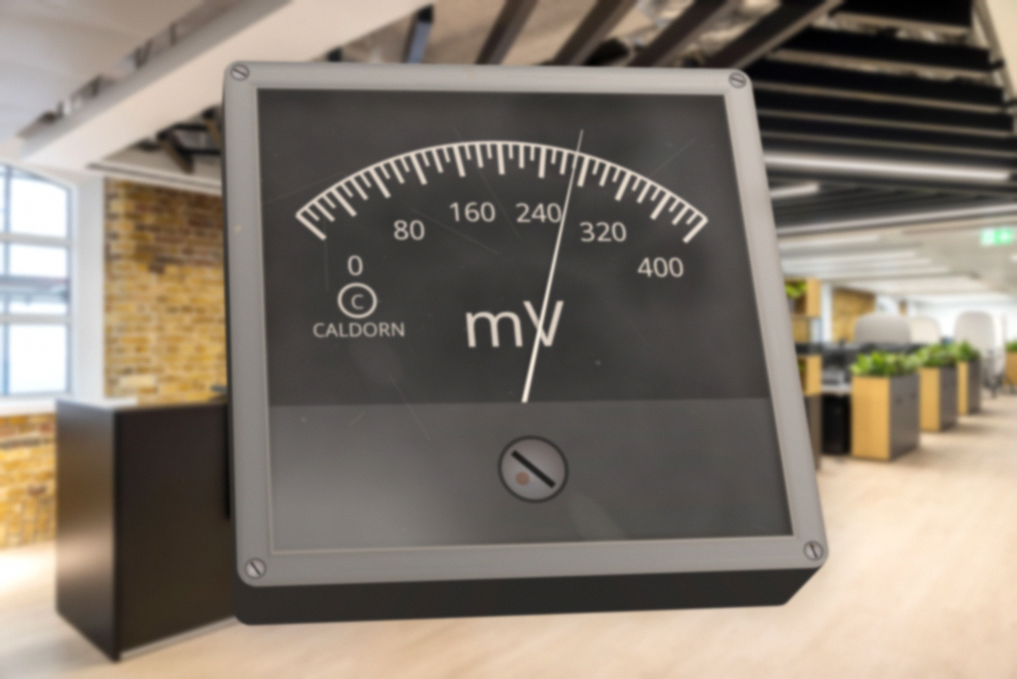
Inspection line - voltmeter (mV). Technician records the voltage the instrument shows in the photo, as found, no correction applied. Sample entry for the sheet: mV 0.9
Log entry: mV 270
